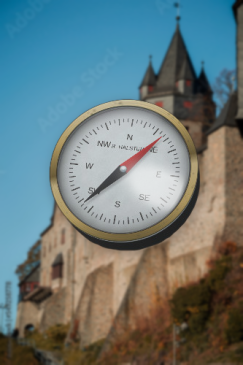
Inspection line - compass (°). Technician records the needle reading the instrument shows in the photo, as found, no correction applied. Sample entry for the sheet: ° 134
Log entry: ° 40
